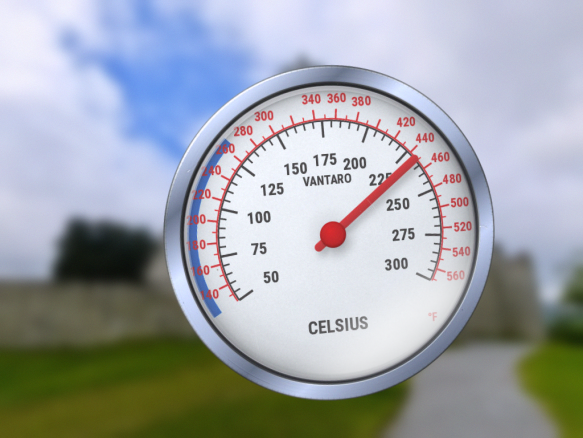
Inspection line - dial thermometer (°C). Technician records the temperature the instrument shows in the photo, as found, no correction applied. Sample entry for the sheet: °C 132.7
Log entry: °C 230
